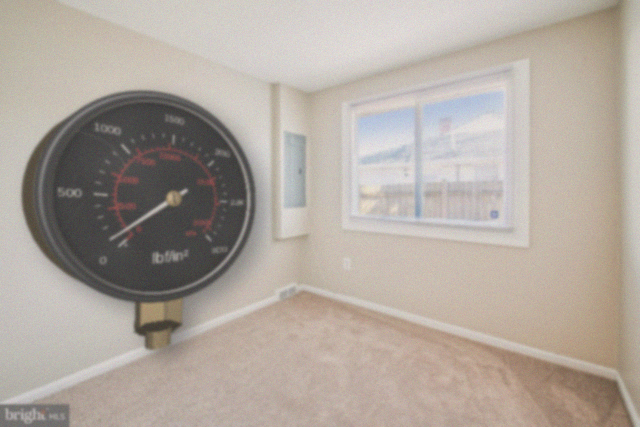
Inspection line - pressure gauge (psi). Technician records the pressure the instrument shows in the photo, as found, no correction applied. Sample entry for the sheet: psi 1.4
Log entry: psi 100
